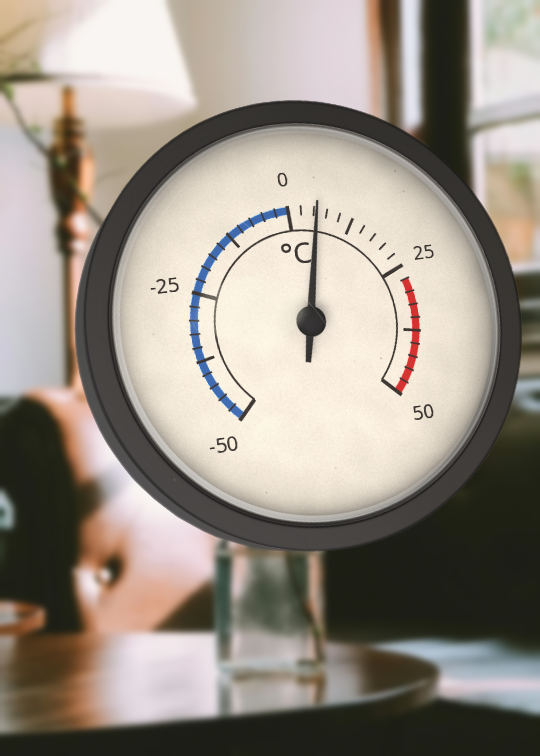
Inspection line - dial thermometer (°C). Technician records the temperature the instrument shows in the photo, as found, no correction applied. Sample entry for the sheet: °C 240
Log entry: °C 5
